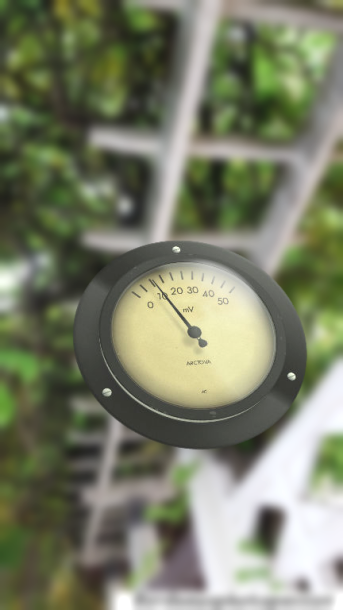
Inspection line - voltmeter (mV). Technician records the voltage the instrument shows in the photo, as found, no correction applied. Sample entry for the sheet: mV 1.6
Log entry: mV 10
